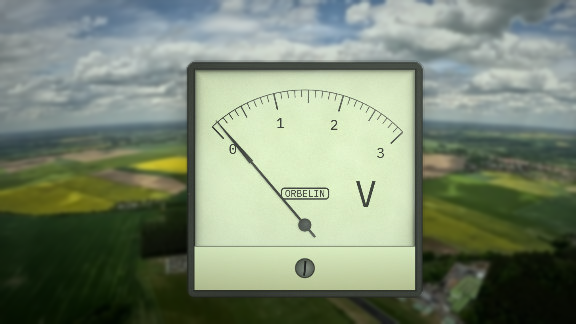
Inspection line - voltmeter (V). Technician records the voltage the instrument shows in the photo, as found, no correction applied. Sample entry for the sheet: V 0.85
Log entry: V 0.1
